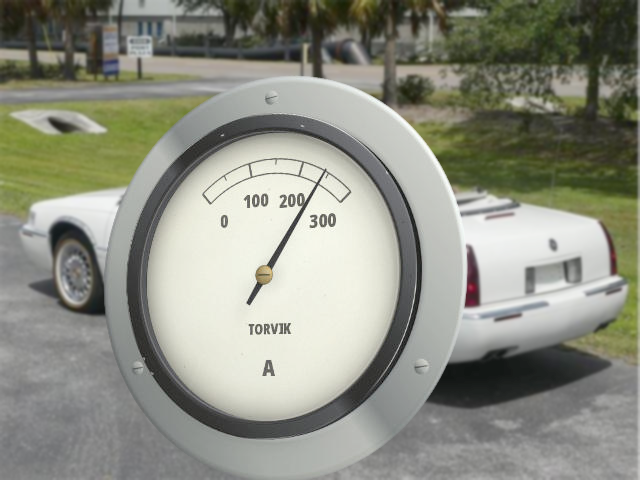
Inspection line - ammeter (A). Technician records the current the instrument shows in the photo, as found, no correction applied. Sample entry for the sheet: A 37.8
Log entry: A 250
